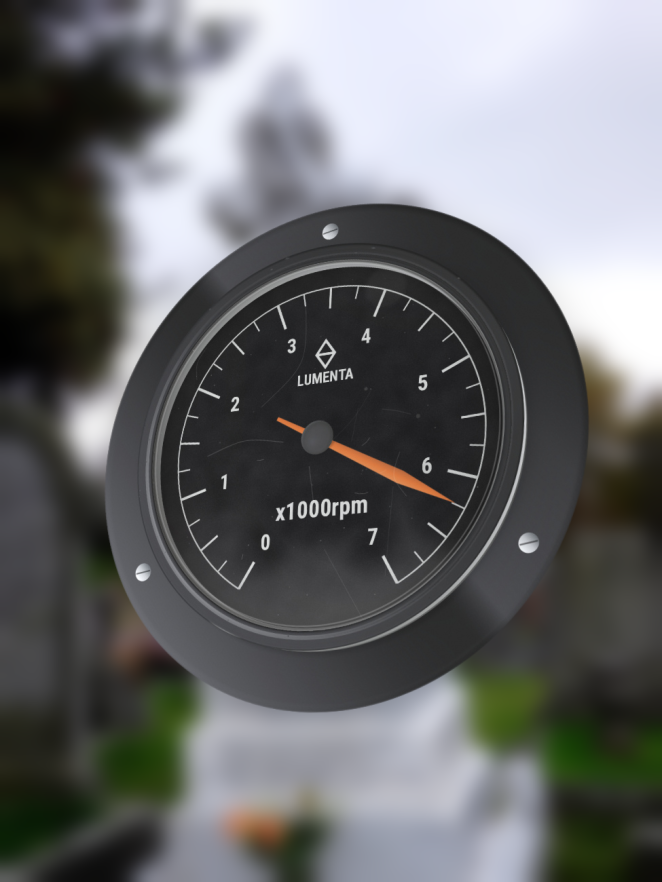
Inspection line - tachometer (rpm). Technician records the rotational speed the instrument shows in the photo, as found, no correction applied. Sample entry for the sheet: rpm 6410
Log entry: rpm 6250
